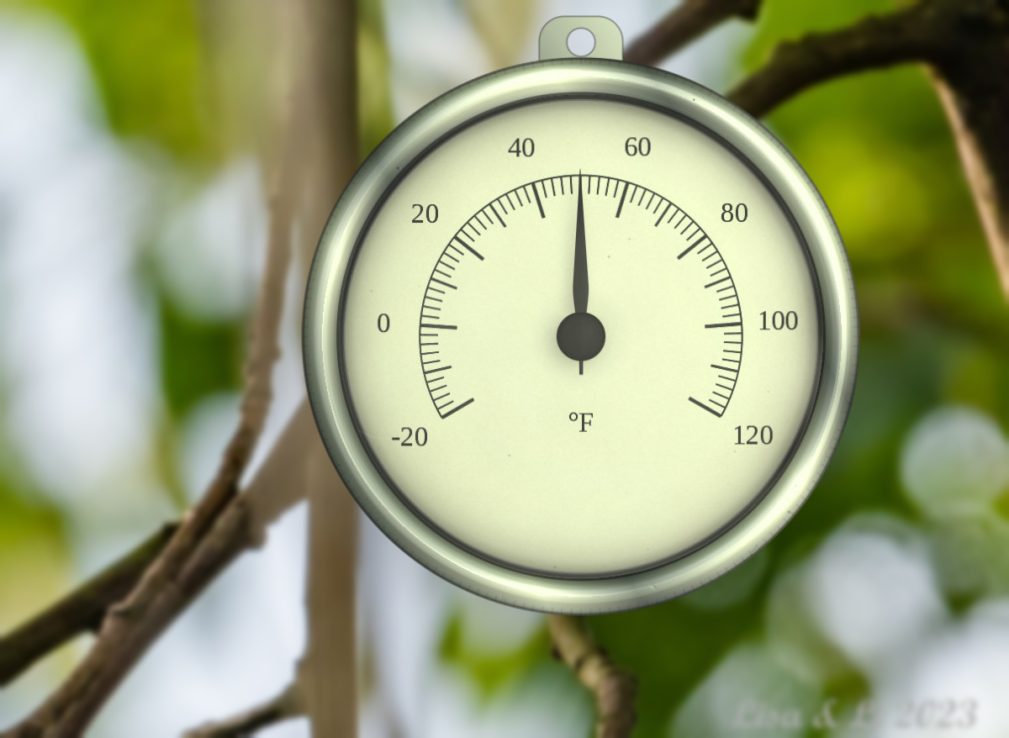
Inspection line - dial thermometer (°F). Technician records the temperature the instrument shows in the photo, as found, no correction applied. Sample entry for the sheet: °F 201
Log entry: °F 50
